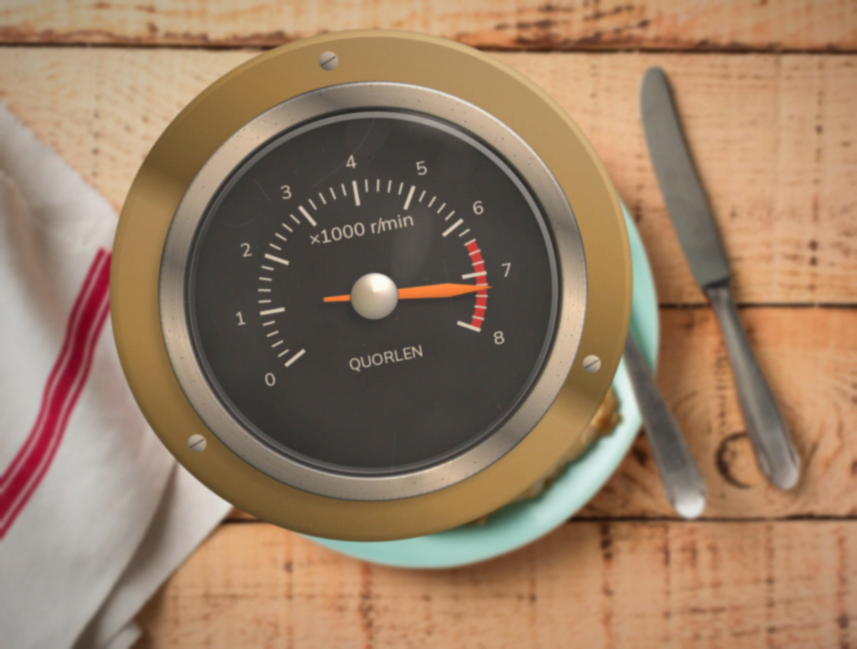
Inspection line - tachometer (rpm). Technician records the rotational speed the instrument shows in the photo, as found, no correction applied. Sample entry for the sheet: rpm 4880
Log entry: rpm 7200
